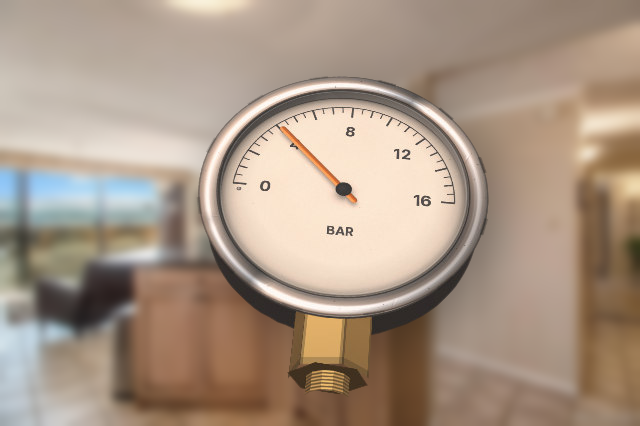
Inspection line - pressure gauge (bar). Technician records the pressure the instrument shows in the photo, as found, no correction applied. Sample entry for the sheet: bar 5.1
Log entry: bar 4
